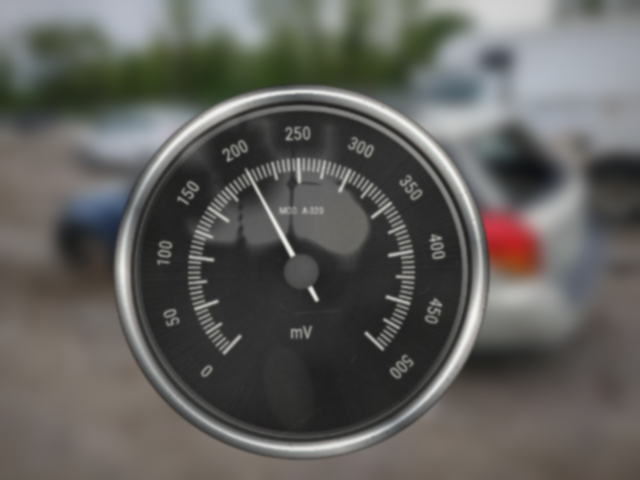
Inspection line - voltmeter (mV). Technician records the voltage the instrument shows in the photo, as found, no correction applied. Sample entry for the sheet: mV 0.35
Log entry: mV 200
